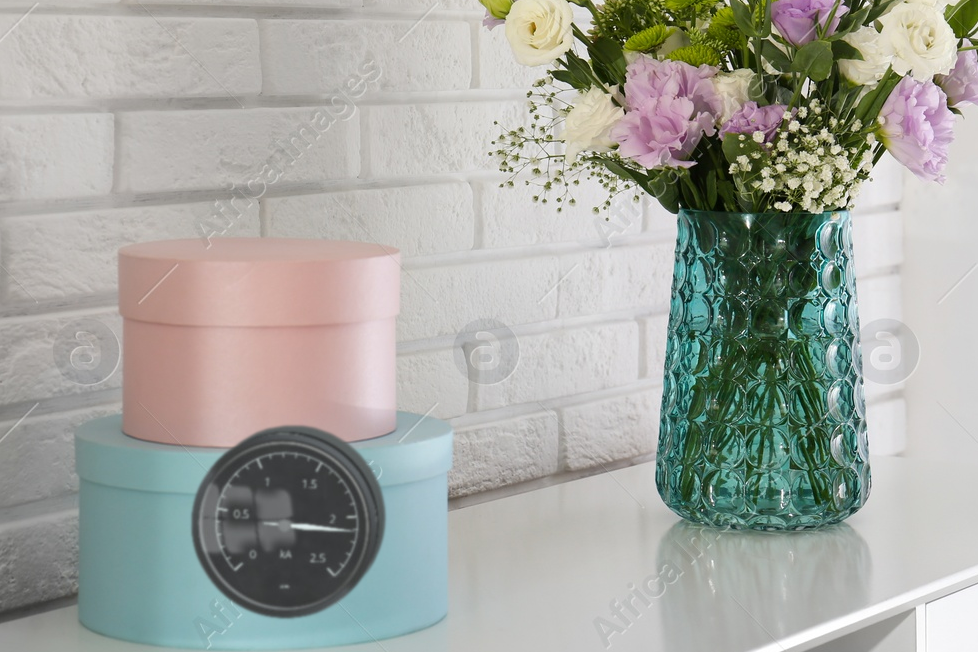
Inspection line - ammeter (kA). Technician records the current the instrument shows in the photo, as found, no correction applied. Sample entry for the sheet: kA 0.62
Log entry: kA 2.1
